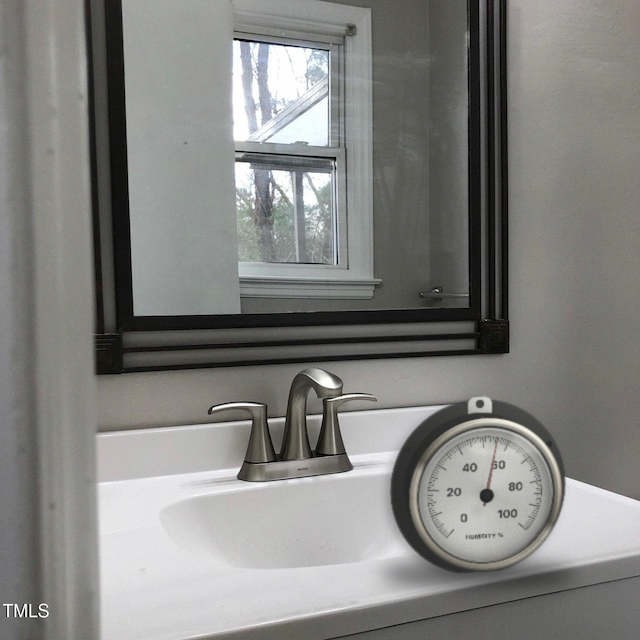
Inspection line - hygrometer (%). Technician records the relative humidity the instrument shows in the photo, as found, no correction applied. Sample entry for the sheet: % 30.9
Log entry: % 55
